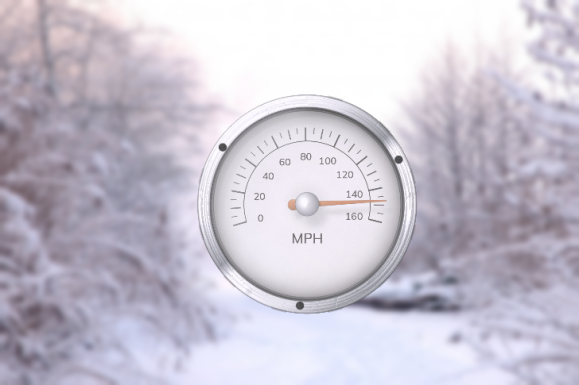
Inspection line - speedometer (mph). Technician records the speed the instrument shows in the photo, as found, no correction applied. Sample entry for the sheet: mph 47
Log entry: mph 147.5
